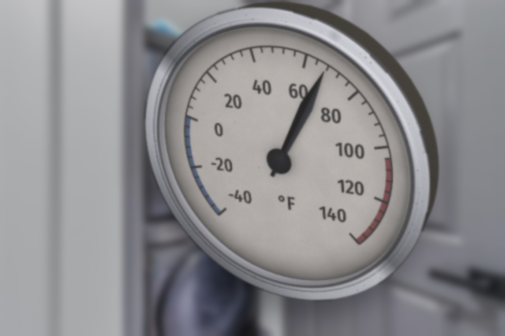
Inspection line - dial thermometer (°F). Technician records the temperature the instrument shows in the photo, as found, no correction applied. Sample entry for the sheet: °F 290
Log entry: °F 68
